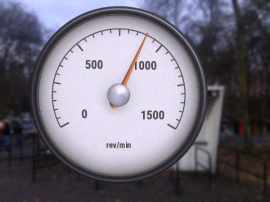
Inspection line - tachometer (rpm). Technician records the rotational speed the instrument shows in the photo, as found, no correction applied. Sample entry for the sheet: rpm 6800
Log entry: rpm 900
